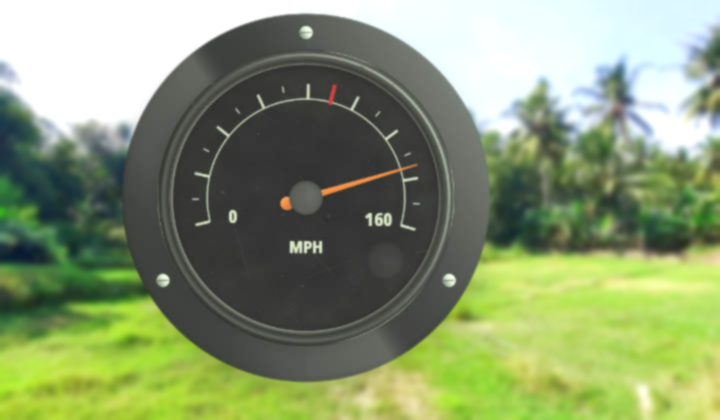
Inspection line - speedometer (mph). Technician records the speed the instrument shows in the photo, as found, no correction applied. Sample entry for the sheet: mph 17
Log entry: mph 135
